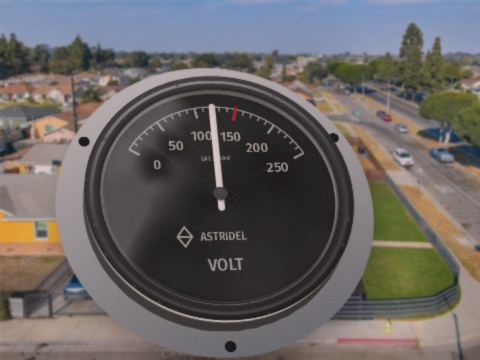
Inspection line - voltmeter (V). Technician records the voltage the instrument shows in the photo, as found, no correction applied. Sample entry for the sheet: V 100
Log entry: V 120
